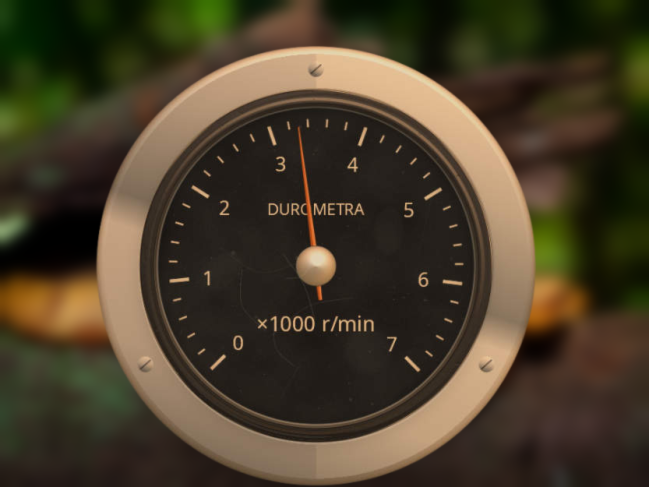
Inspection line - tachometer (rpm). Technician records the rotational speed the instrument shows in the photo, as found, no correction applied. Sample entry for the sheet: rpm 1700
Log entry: rpm 3300
